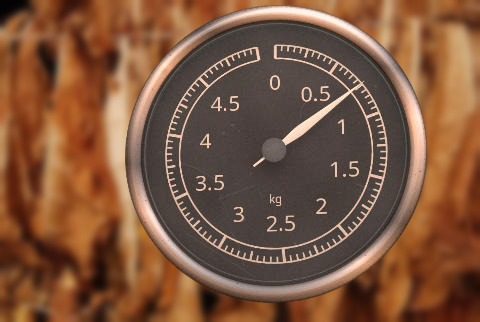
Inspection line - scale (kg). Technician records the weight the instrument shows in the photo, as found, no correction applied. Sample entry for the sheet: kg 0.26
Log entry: kg 0.75
